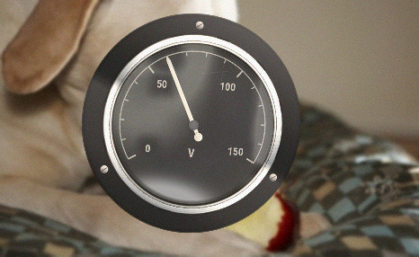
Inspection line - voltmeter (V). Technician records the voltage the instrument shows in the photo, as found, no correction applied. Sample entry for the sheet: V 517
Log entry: V 60
